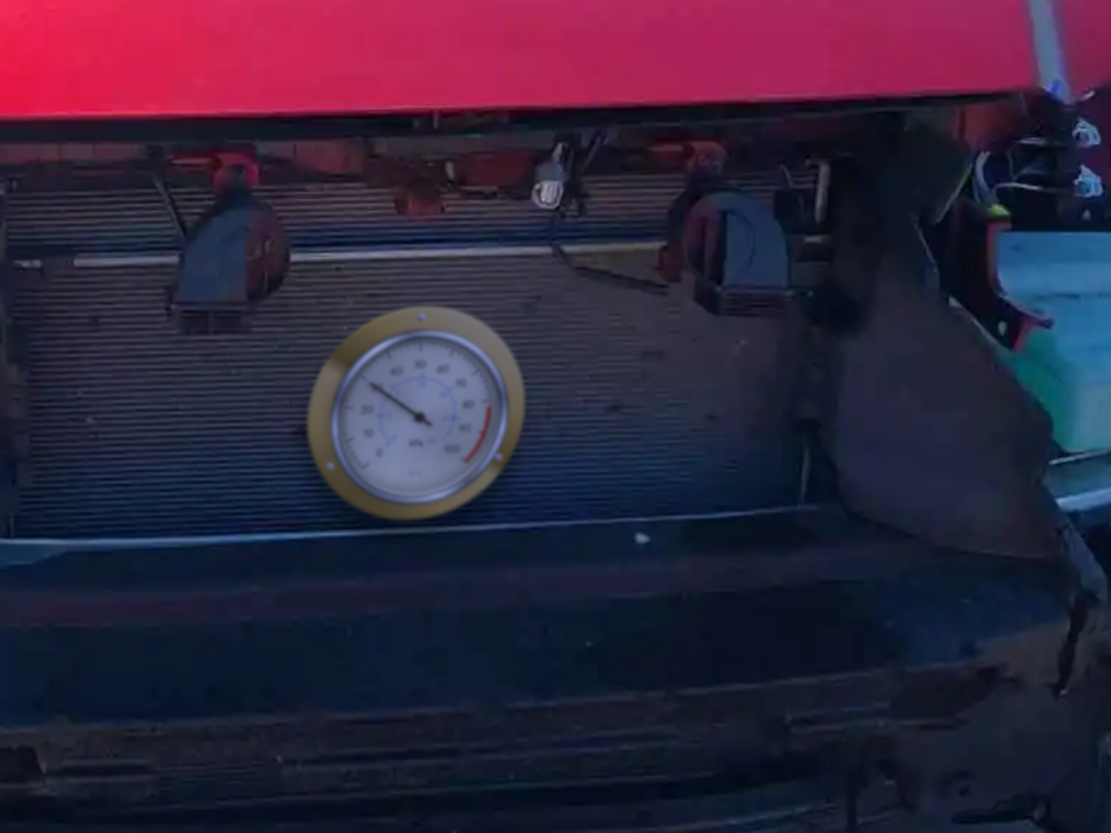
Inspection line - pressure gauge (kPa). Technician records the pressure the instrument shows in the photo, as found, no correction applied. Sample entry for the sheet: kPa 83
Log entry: kPa 30
